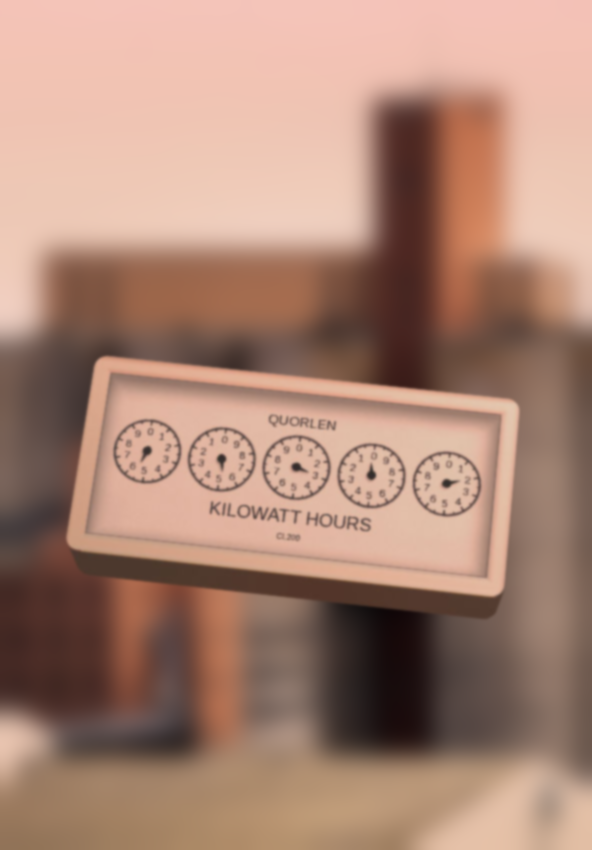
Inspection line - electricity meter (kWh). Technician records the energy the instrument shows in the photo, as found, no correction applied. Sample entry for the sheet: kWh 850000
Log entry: kWh 55302
